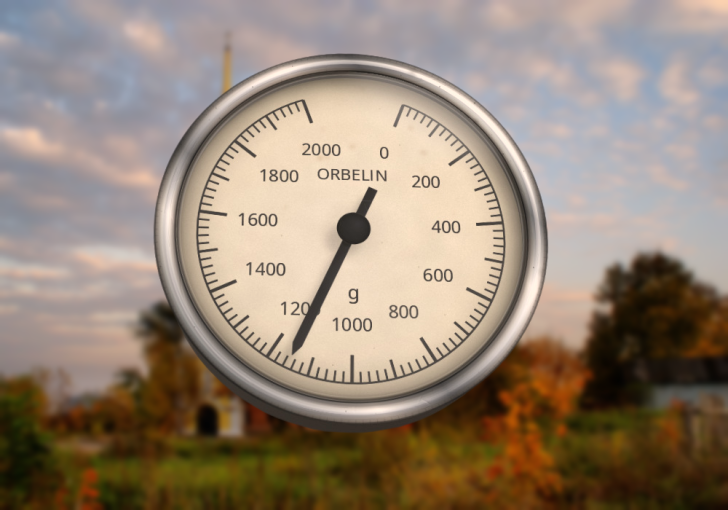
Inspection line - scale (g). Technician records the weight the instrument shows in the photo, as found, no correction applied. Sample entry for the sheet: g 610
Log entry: g 1150
